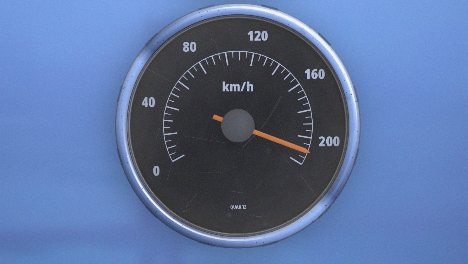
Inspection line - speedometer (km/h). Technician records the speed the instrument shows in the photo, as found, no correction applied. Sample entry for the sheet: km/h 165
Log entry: km/h 210
